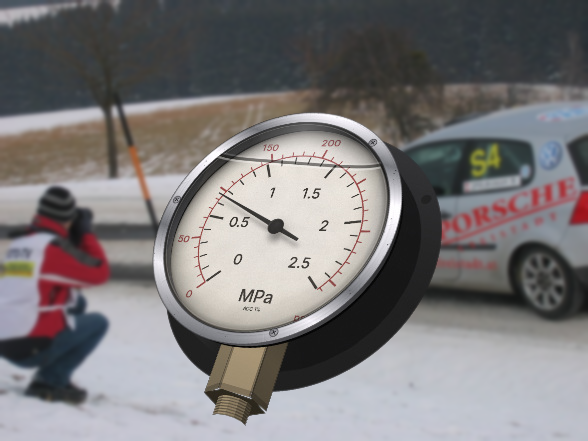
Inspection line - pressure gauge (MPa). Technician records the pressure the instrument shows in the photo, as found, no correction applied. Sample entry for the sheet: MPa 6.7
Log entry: MPa 0.65
